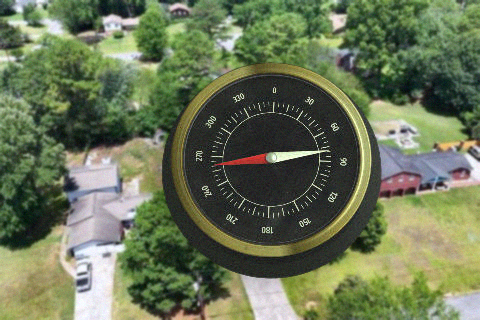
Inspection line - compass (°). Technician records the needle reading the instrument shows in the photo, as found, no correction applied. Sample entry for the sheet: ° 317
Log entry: ° 260
